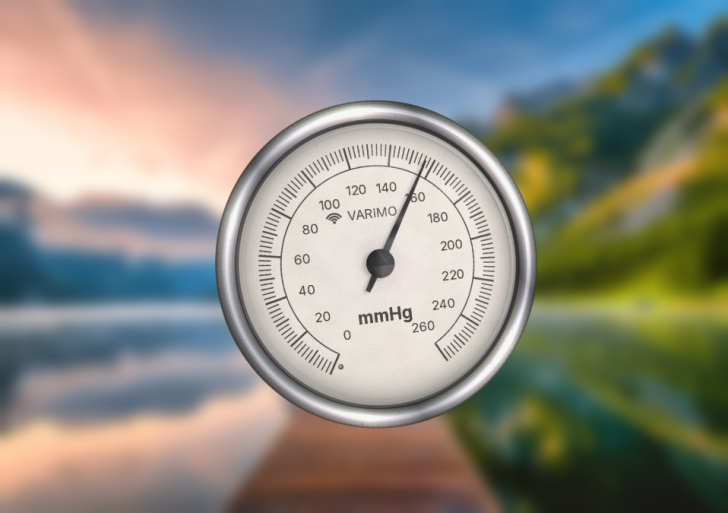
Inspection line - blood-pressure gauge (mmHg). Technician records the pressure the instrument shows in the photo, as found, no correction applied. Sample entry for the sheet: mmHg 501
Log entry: mmHg 156
